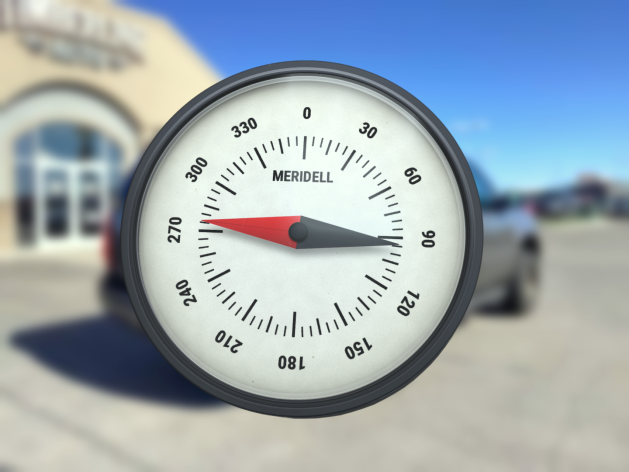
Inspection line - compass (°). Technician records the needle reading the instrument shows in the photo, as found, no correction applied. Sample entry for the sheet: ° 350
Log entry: ° 275
